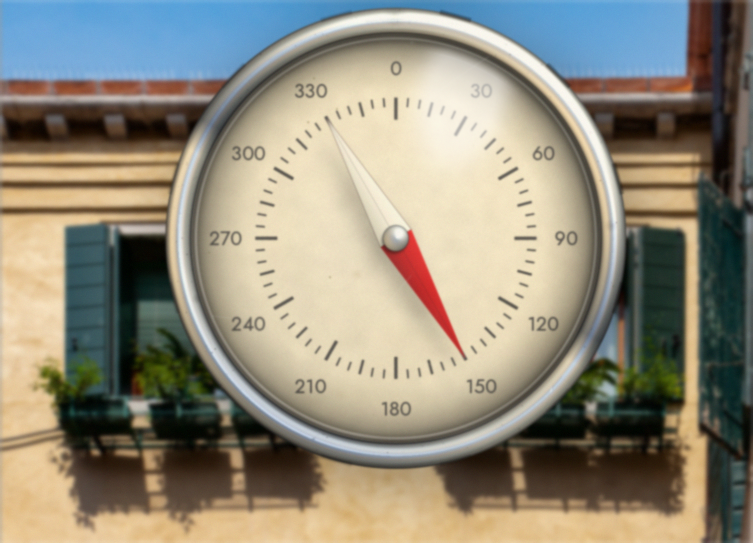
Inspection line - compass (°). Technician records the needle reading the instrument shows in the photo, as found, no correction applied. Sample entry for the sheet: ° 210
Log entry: ° 150
